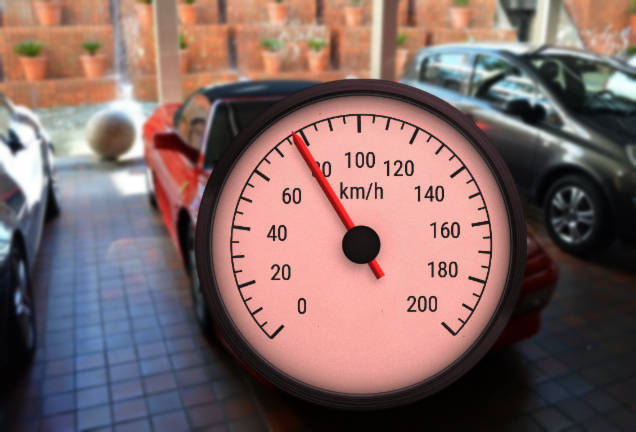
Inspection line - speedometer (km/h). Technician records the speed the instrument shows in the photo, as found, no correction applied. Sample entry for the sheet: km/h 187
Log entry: km/h 77.5
